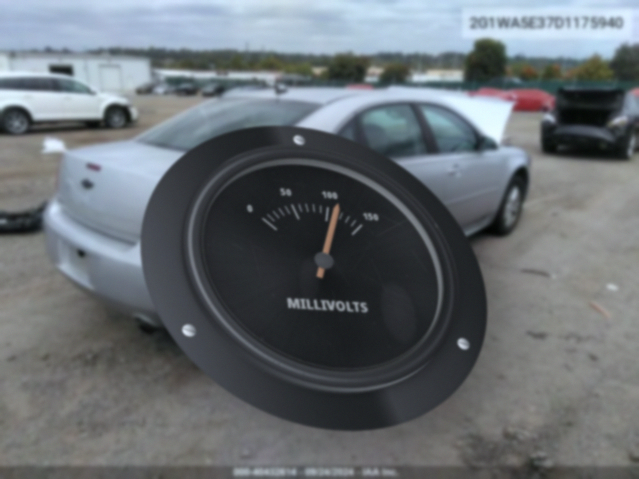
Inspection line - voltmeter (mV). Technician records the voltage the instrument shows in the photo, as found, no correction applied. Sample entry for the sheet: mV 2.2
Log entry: mV 110
